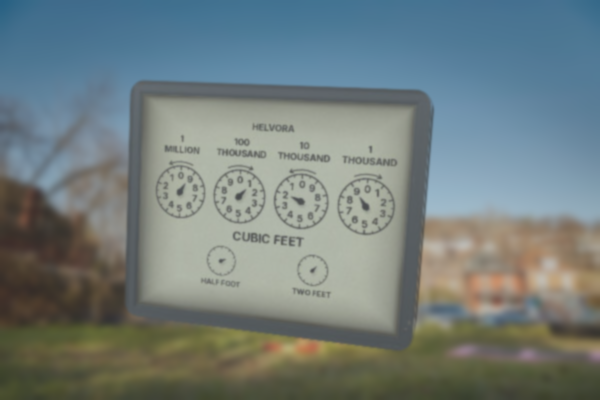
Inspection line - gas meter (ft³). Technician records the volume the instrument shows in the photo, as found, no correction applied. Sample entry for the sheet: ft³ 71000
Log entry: ft³ 911900
